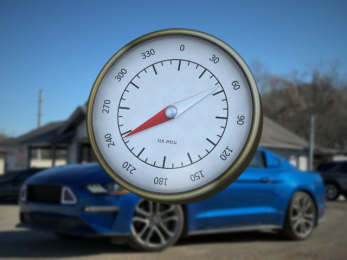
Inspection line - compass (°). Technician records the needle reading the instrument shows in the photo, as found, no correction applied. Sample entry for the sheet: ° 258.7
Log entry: ° 235
